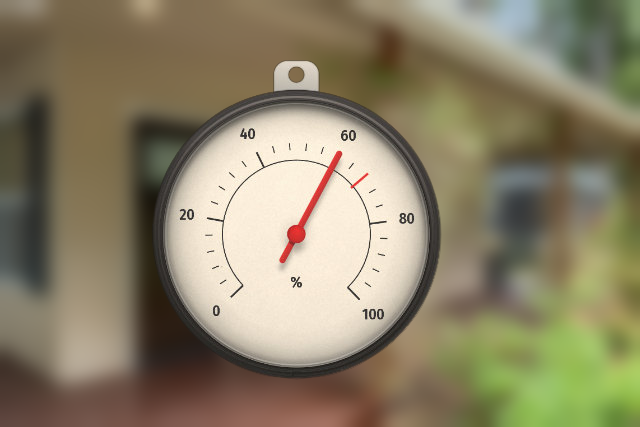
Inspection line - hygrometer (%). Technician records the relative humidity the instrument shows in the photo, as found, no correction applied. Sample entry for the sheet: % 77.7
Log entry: % 60
